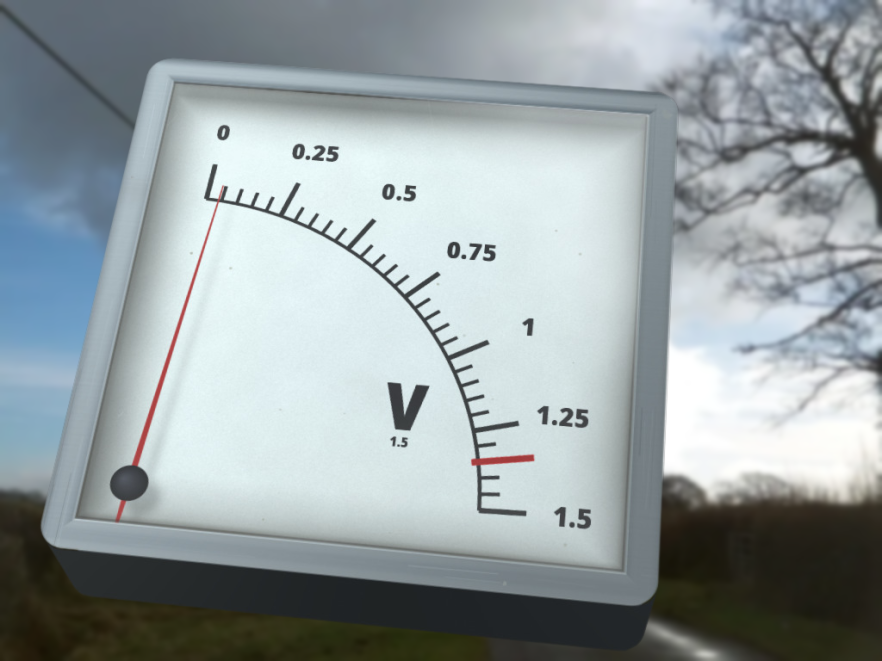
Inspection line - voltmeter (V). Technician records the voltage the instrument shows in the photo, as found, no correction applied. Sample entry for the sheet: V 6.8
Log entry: V 0.05
